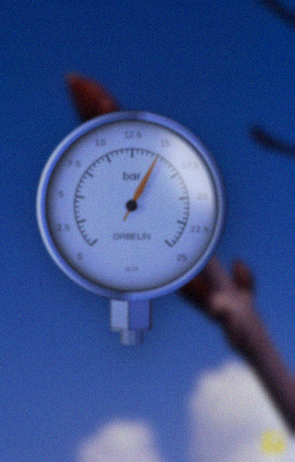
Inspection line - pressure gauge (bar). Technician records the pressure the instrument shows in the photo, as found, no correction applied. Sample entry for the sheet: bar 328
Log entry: bar 15
